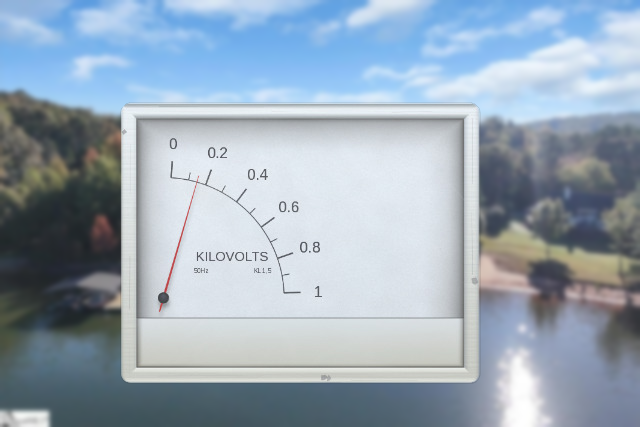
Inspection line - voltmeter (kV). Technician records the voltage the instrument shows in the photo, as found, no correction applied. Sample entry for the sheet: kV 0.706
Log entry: kV 0.15
